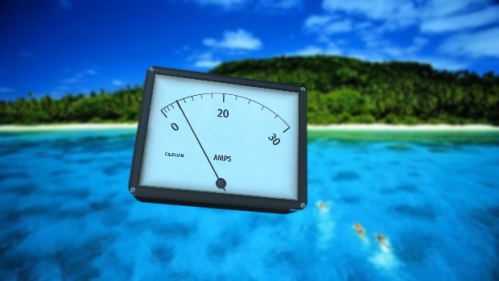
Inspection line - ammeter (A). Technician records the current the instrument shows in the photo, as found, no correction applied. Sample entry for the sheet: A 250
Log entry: A 10
